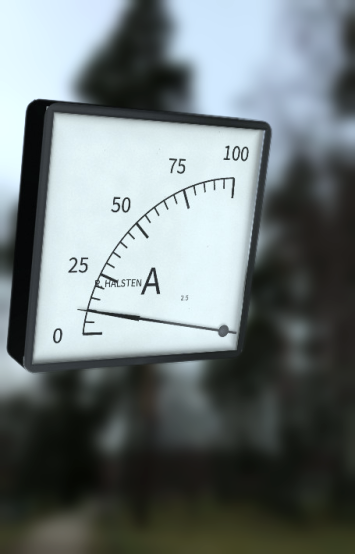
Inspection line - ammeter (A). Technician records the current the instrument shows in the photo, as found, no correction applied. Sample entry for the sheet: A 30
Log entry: A 10
